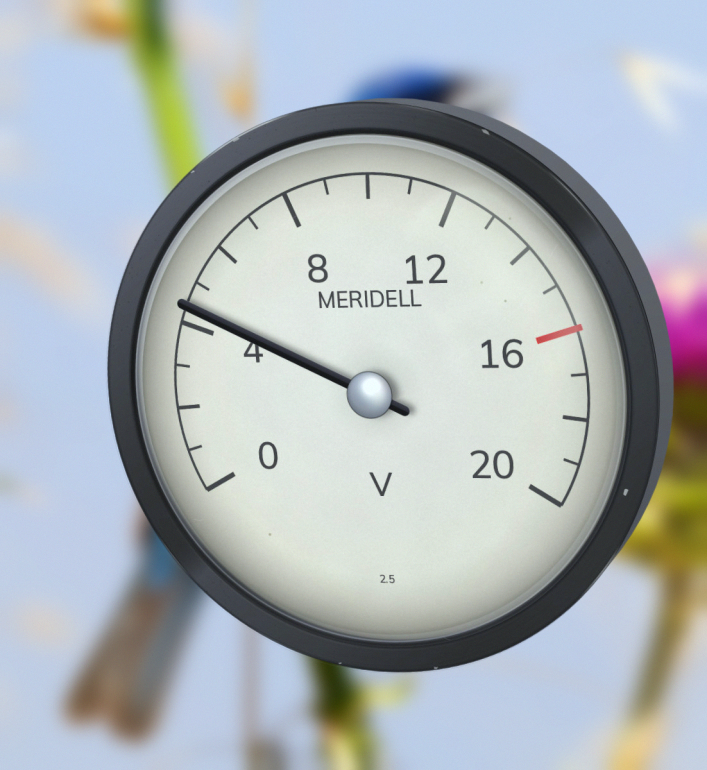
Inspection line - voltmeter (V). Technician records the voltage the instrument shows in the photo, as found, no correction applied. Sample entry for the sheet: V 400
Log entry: V 4.5
